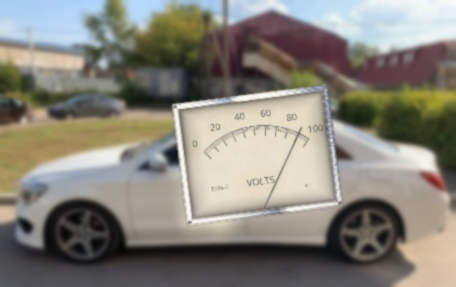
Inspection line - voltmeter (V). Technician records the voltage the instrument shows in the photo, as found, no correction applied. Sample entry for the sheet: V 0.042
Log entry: V 90
